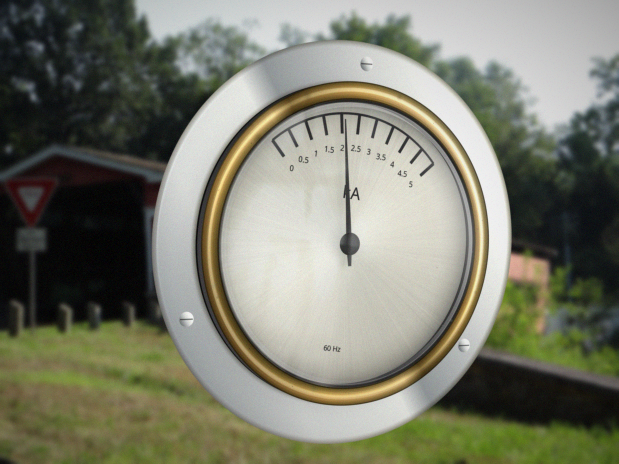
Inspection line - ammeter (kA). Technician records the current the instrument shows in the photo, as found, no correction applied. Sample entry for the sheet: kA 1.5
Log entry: kA 2
